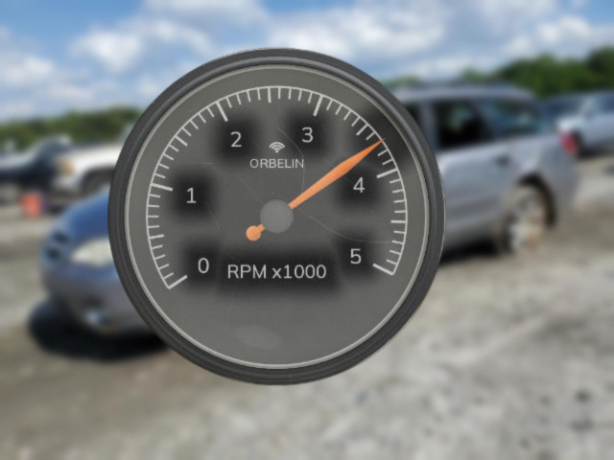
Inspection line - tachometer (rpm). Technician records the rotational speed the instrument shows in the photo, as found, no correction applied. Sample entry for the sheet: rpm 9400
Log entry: rpm 3700
